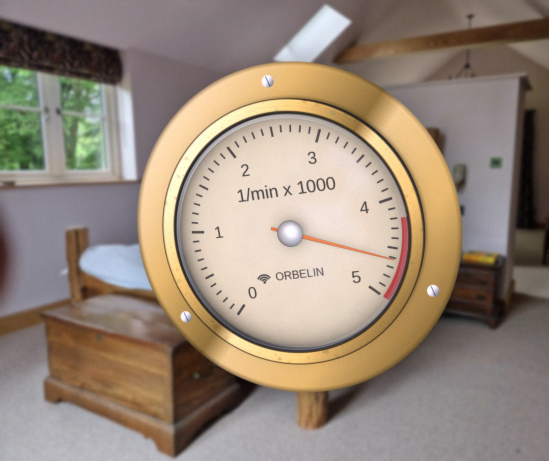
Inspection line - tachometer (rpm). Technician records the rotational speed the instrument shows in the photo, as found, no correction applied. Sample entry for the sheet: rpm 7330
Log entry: rpm 4600
